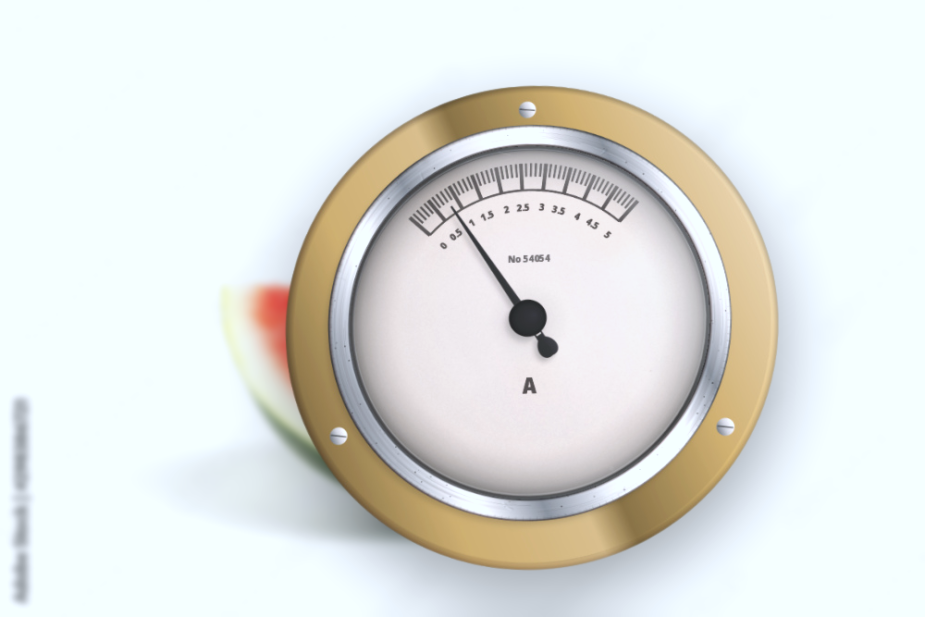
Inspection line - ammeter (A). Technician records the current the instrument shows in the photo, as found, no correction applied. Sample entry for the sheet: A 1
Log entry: A 0.8
